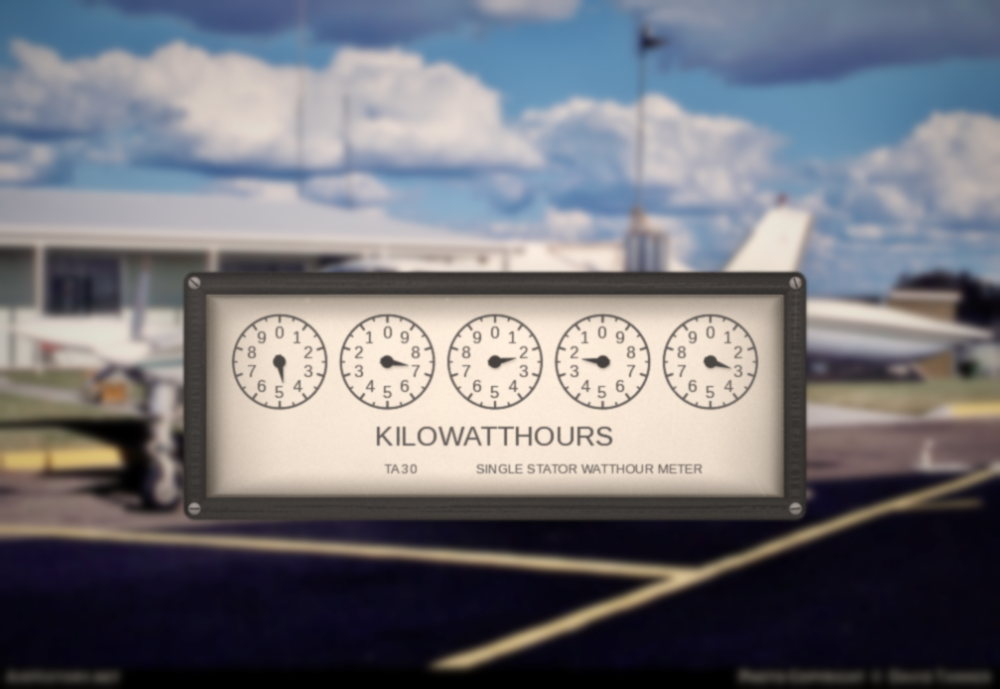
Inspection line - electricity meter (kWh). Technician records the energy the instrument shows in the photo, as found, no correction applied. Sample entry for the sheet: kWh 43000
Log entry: kWh 47223
